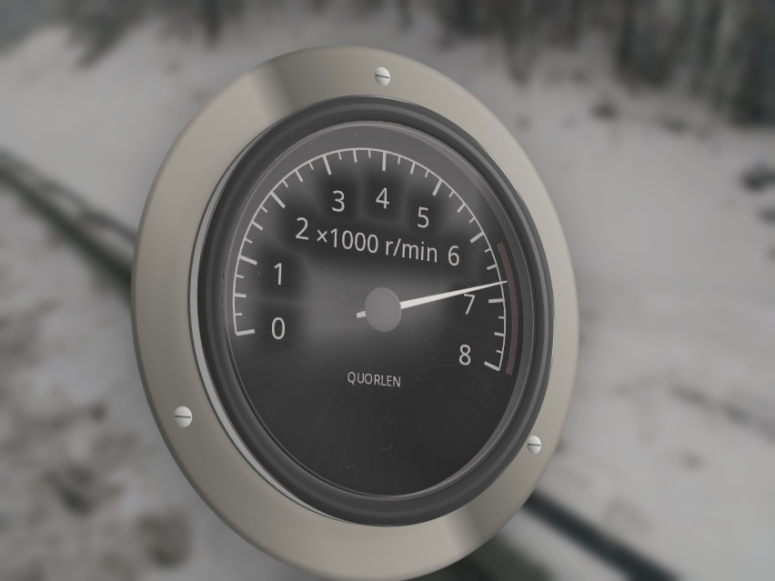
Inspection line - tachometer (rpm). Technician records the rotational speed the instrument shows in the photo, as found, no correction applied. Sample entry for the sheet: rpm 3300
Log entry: rpm 6750
